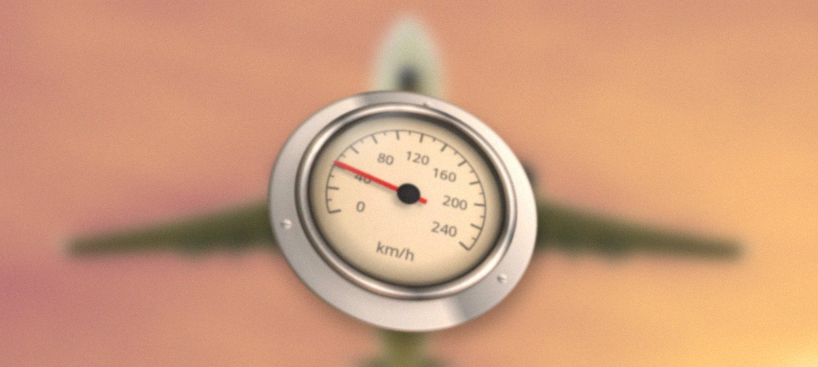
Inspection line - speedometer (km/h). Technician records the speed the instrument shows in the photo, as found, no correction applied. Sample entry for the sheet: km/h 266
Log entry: km/h 40
